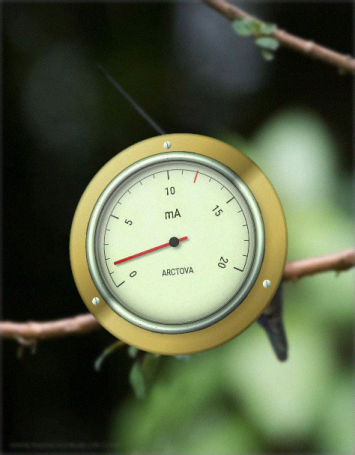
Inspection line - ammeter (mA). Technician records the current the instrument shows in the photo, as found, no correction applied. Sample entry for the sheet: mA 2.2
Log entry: mA 1.5
